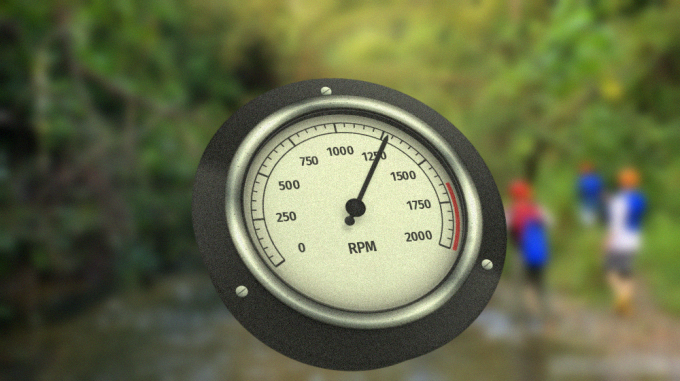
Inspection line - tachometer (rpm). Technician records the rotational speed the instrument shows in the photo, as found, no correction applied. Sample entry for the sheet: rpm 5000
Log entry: rpm 1275
